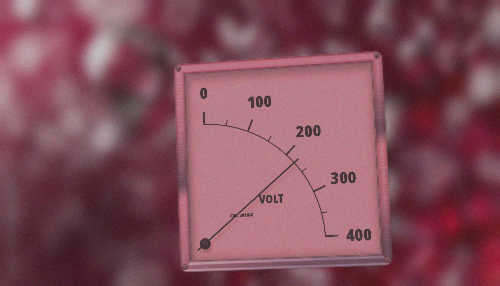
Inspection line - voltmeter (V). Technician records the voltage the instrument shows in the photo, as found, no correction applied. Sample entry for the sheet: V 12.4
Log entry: V 225
